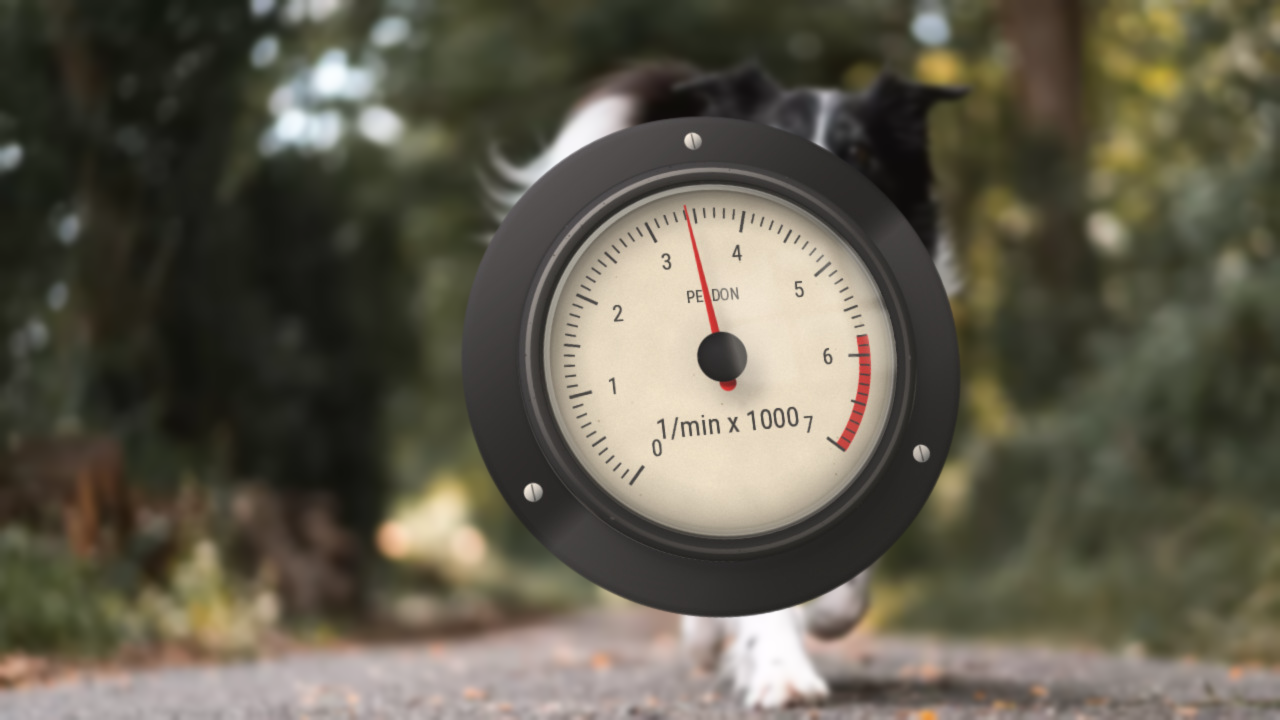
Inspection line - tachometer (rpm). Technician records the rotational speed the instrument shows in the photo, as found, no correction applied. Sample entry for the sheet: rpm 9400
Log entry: rpm 3400
